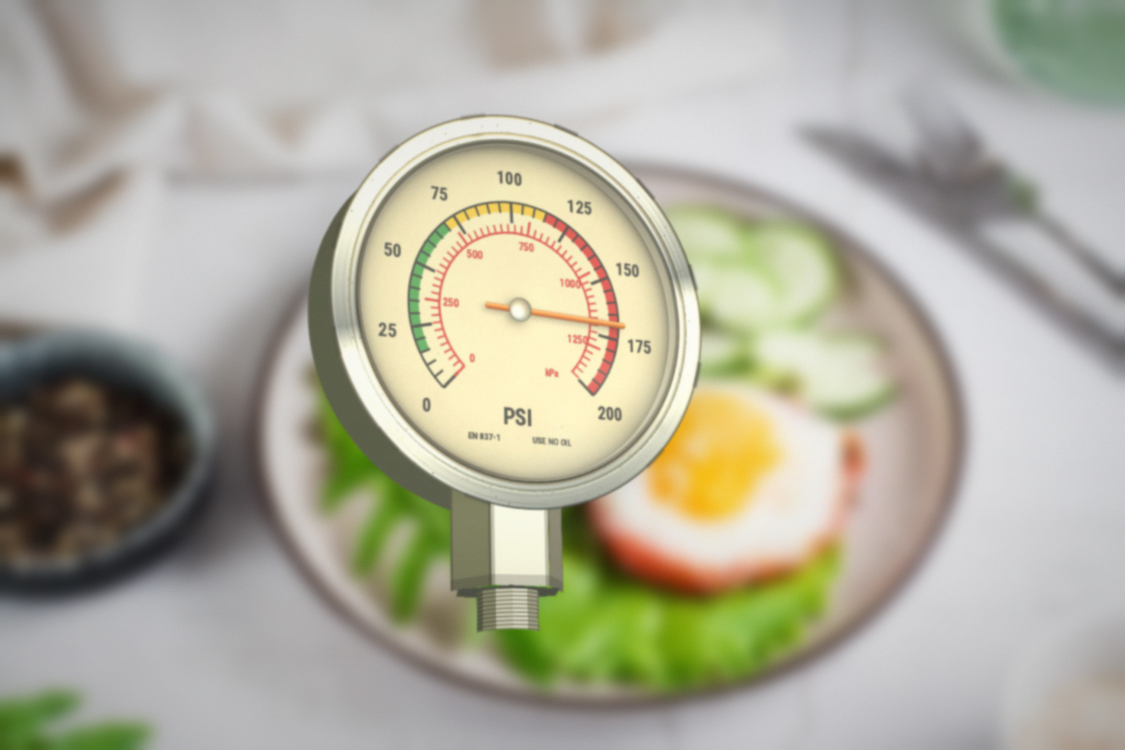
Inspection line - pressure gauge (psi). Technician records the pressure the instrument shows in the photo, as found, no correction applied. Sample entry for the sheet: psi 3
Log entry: psi 170
